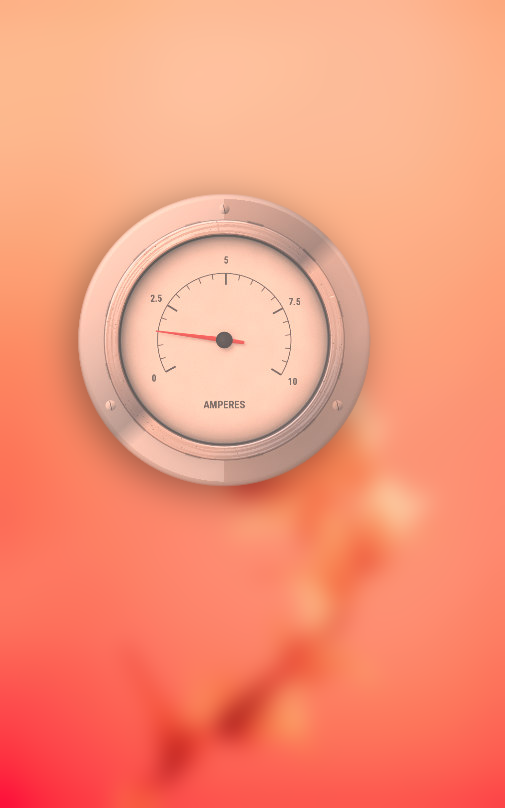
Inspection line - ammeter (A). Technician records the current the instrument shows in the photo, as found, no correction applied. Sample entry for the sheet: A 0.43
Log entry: A 1.5
